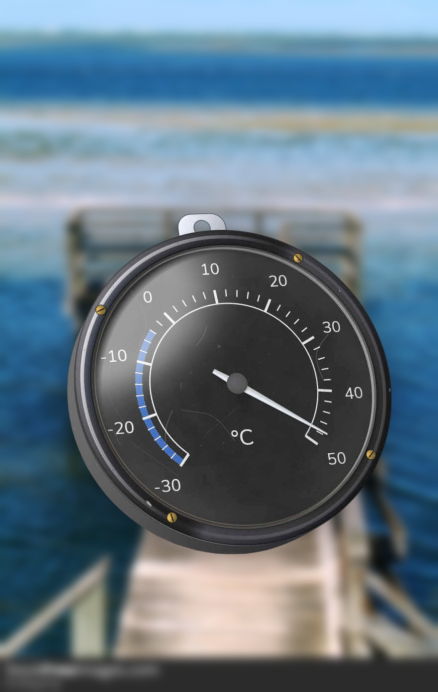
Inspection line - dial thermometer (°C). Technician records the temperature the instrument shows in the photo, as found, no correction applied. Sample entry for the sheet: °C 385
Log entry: °C 48
